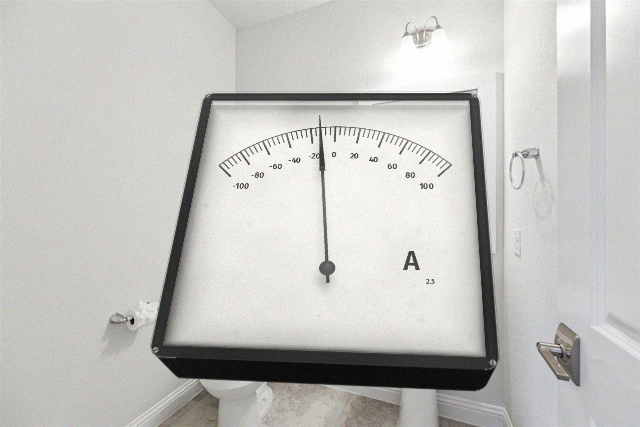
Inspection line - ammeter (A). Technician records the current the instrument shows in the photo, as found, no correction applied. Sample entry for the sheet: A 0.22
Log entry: A -12
